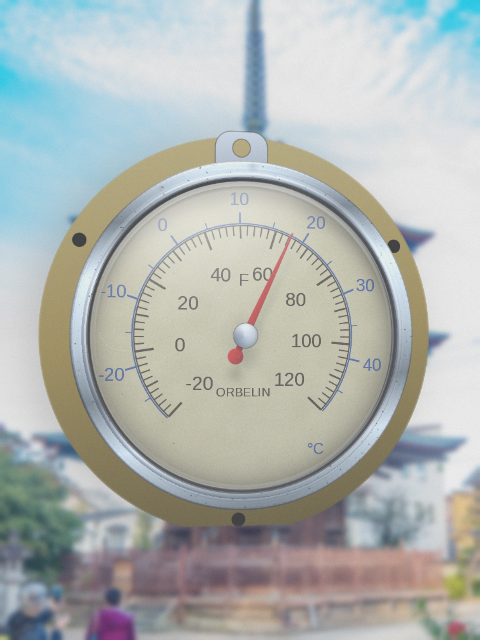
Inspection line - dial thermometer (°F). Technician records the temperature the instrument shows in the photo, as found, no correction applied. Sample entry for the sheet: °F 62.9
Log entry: °F 64
